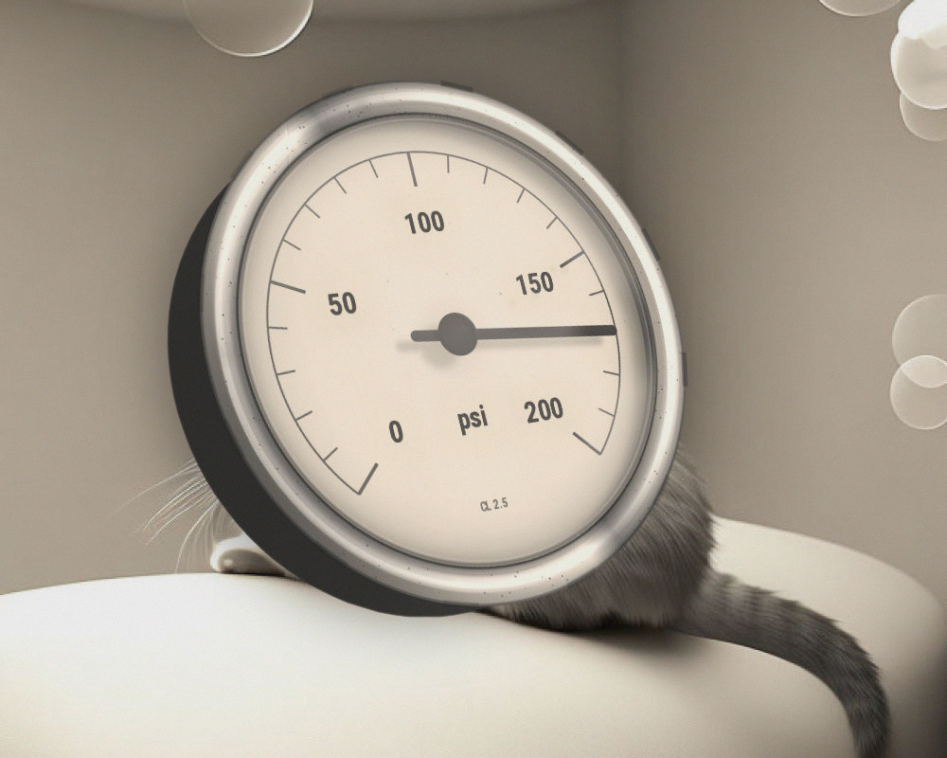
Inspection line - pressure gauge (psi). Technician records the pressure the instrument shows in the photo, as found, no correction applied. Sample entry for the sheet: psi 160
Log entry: psi 170
